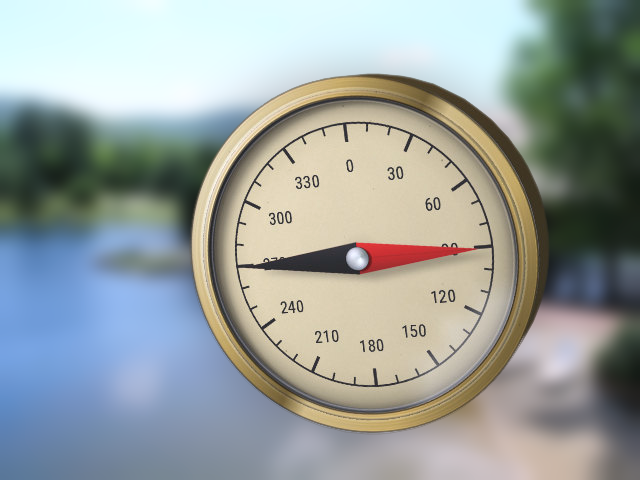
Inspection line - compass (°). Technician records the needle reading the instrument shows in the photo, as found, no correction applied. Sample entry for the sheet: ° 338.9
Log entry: ° 90
